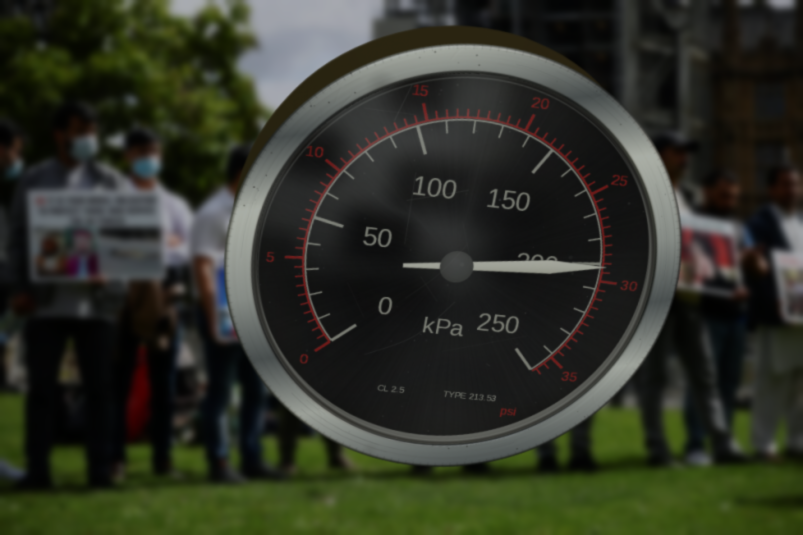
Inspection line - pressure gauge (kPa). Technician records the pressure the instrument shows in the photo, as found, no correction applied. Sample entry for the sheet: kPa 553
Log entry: kPa 200
